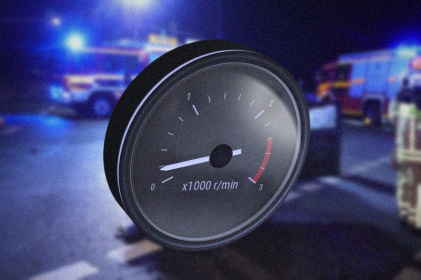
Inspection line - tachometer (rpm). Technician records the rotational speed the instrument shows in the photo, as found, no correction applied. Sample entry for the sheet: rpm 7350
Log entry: rpm 200
